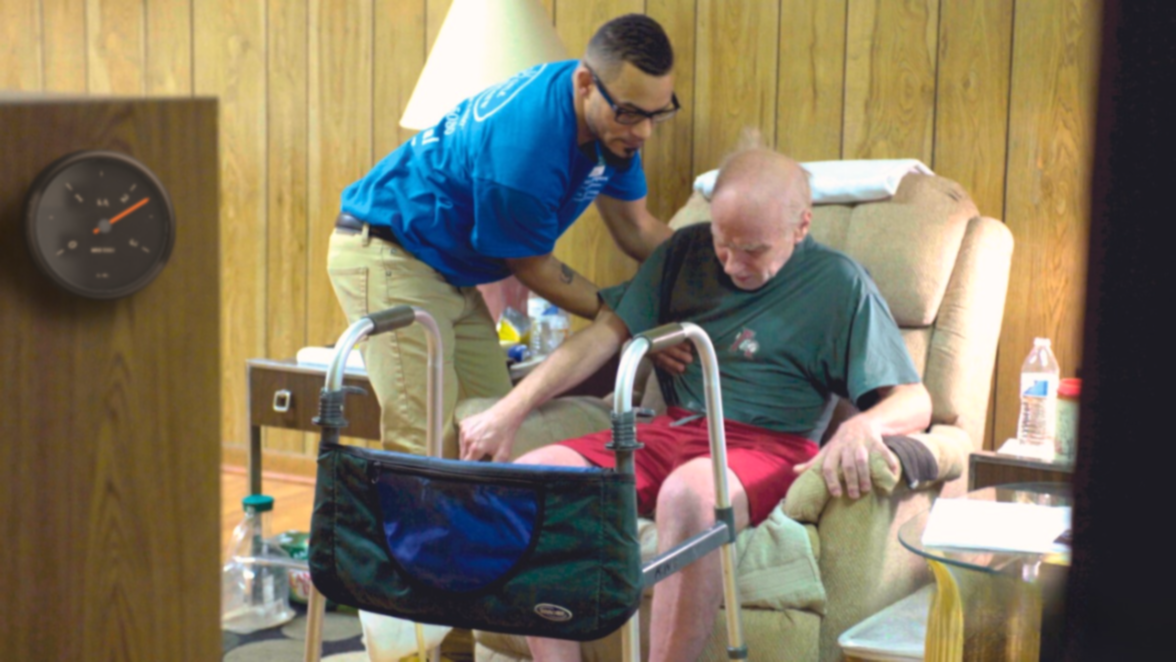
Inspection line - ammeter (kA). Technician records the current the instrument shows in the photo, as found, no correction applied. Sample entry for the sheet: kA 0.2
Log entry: kA 2.25
